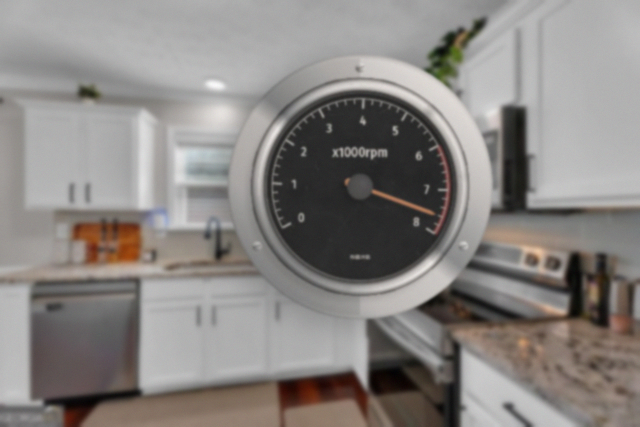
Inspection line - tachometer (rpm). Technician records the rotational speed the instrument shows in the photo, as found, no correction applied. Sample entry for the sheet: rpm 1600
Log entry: rpm 7600
